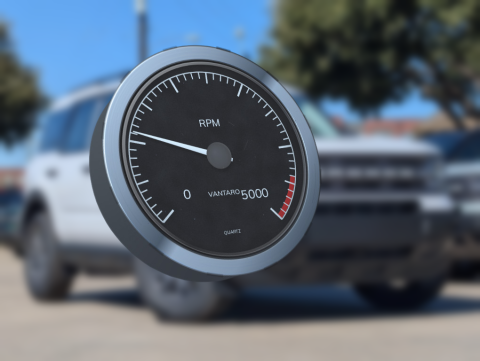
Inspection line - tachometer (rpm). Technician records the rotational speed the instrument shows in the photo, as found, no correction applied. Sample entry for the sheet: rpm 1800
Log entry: rpm 1100
